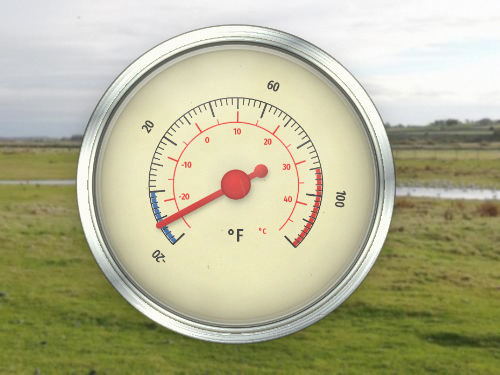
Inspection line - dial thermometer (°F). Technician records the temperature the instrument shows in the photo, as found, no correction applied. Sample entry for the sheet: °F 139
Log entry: °F -12
